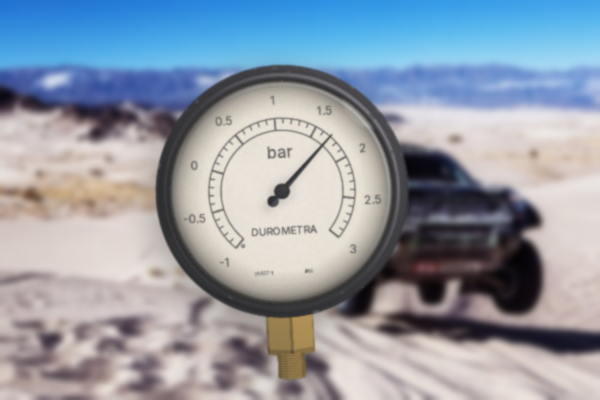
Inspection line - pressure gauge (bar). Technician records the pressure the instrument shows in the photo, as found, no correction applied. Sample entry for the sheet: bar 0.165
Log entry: bar 1.7
